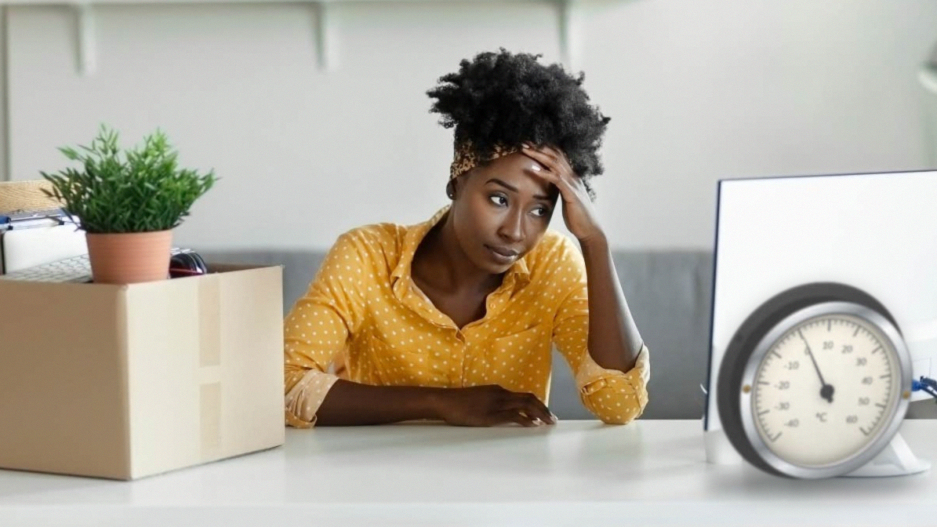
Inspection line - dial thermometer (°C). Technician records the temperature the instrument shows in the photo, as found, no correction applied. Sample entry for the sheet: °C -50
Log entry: °C 0
